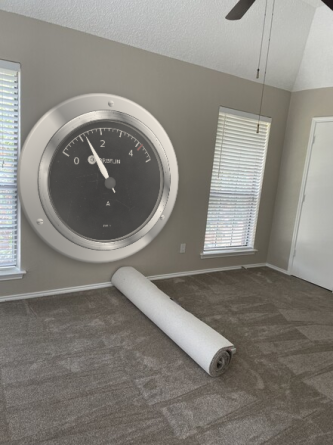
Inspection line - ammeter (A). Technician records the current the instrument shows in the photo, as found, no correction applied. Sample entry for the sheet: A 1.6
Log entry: A 1.2
